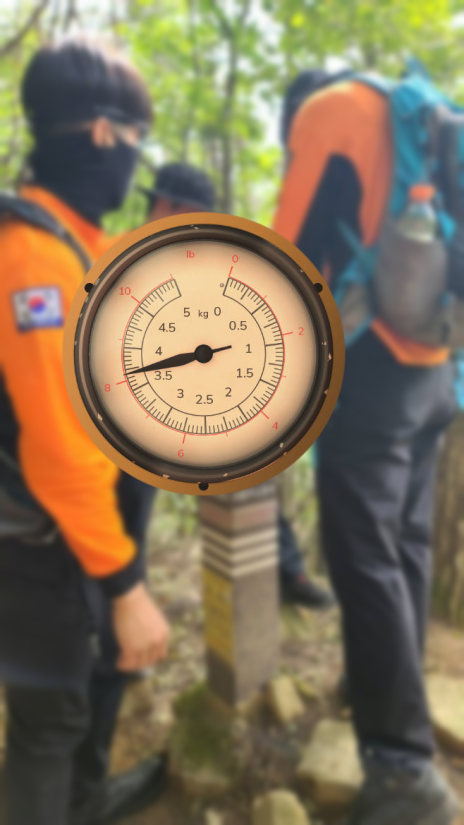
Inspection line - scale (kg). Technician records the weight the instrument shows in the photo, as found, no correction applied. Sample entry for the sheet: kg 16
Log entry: kg 3.7
